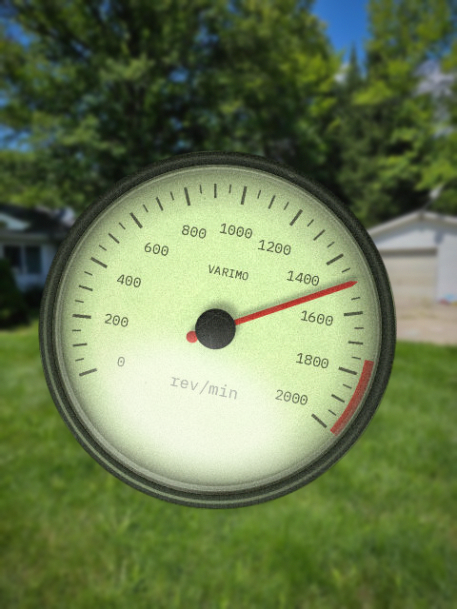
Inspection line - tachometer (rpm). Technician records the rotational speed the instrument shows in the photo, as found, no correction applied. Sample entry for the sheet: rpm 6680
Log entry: rpm 1500
